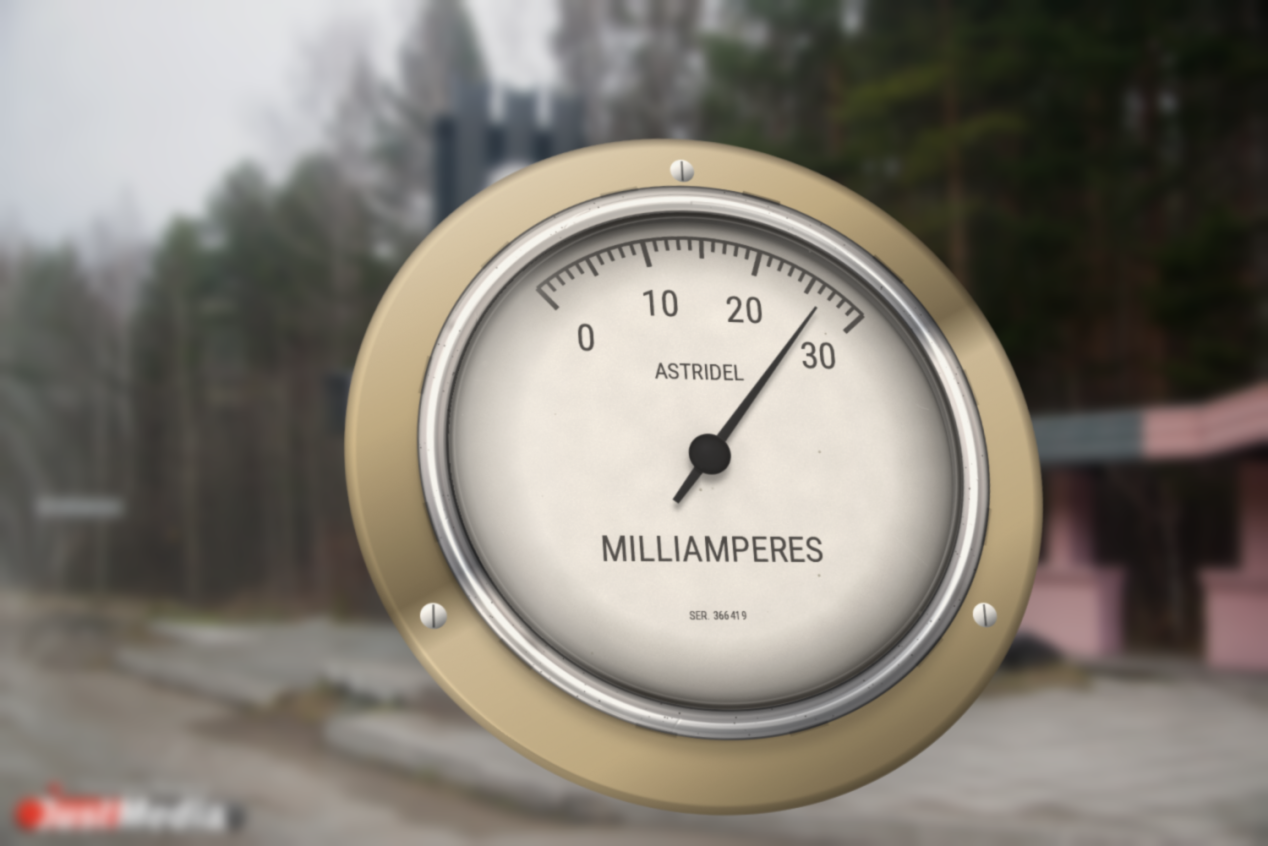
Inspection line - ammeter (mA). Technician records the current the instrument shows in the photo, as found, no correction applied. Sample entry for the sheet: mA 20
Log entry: mA 26.5
